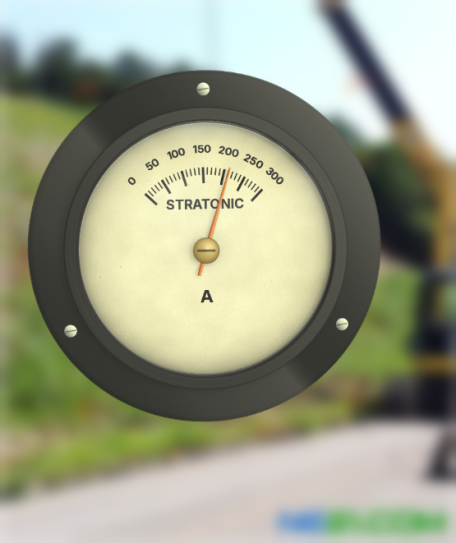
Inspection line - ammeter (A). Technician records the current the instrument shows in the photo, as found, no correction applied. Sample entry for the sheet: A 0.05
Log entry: A 210
